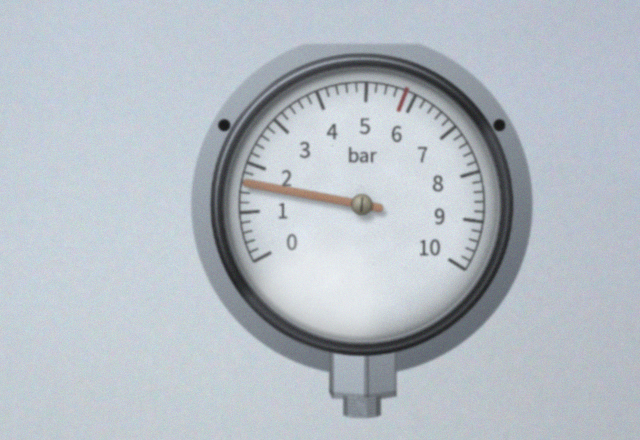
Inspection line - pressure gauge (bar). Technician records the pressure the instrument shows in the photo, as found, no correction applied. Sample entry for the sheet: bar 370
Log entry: bar 1.6
